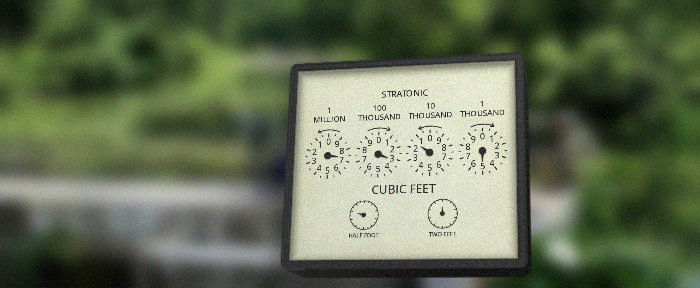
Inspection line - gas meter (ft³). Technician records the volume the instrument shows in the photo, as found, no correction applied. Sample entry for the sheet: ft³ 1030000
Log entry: ft³ 731500
